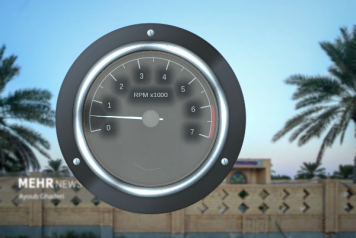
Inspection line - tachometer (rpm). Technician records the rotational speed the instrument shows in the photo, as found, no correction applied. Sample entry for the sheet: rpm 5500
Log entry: rpm 500
